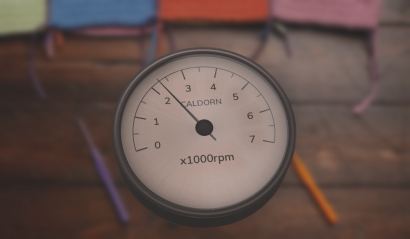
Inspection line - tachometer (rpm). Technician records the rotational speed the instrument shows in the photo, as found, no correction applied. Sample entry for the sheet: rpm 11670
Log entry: rpm 2250
